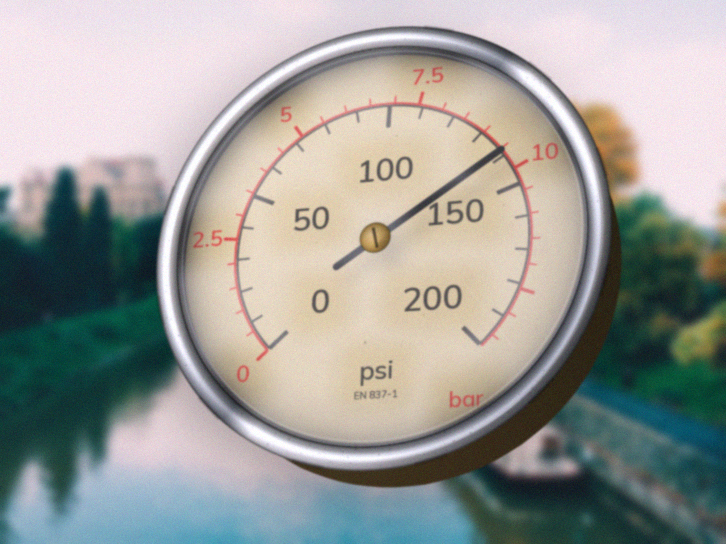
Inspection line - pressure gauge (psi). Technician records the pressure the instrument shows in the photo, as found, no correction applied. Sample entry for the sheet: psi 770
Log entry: psi 140
